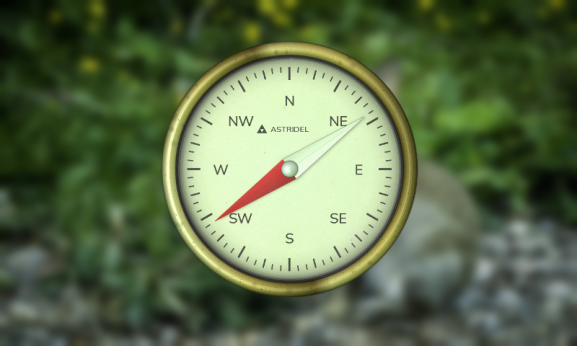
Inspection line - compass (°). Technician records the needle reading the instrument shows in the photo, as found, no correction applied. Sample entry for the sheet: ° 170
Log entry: ° 235
